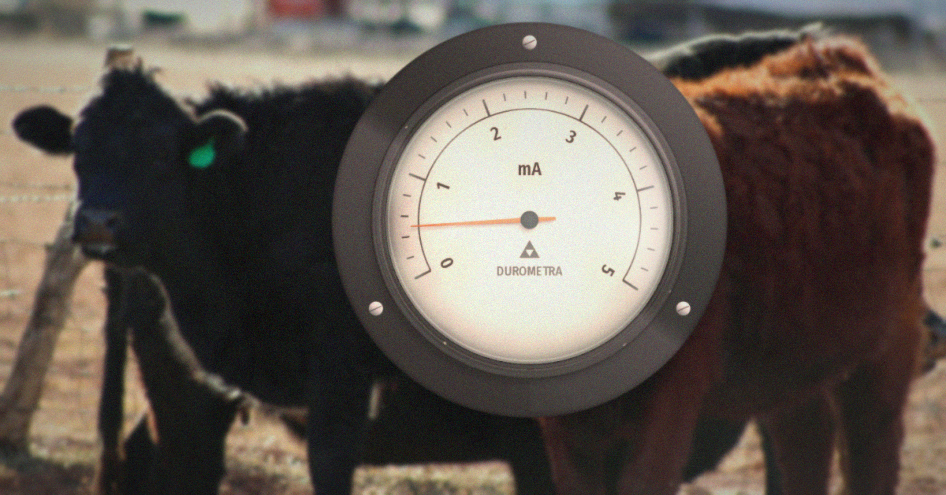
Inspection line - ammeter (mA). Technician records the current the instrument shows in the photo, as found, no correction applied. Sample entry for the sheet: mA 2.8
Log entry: mA 0.5
